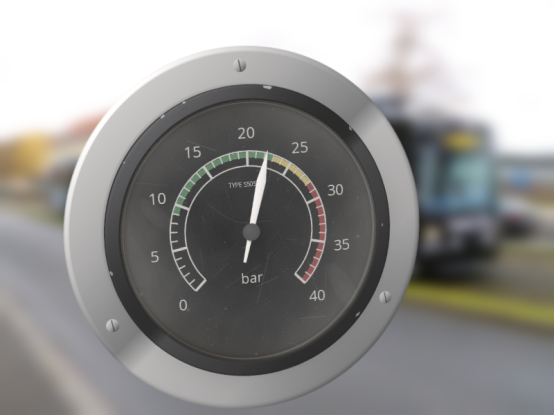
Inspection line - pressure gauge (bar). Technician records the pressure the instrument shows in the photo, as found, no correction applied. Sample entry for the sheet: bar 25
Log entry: bar 22
